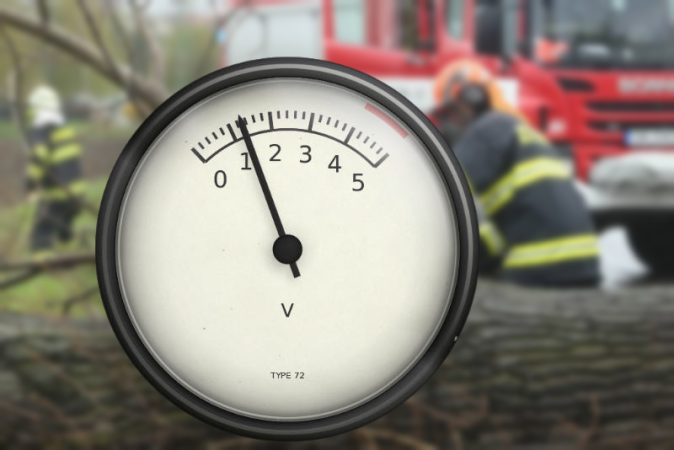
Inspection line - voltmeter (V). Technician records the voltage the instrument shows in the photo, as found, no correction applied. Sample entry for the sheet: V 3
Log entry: V 1.3
